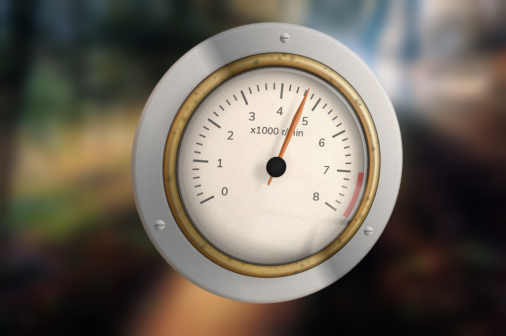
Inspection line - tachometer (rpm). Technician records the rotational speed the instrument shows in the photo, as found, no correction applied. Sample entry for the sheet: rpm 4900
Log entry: rpm 4600
